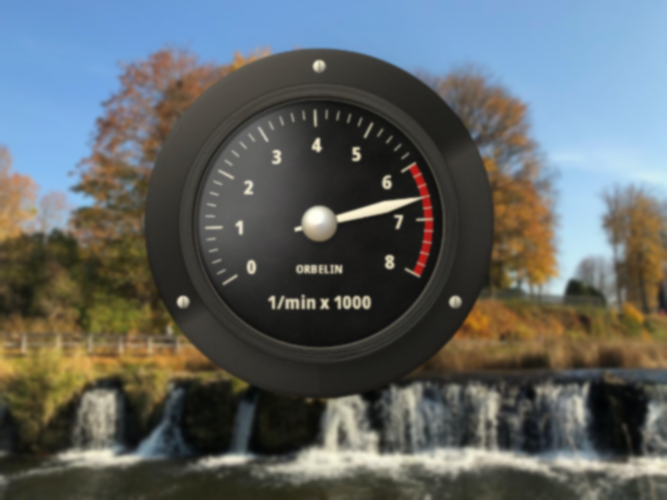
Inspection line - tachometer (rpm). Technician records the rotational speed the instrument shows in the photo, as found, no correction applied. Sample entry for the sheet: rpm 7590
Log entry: rpm 6600
